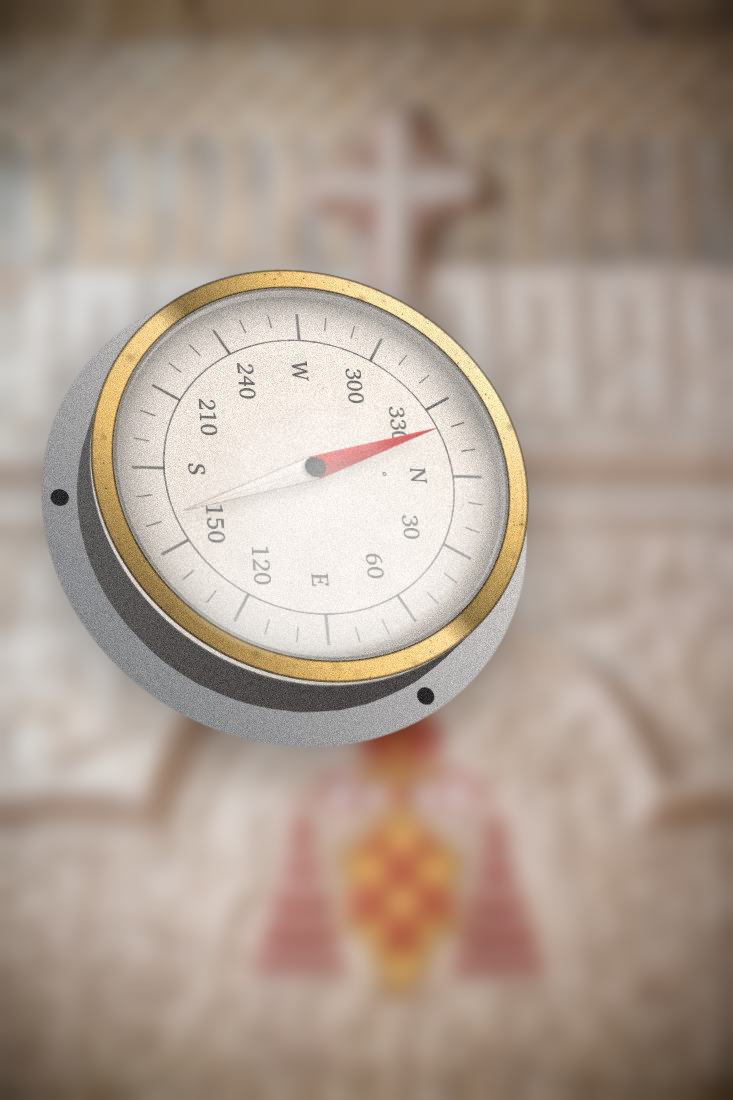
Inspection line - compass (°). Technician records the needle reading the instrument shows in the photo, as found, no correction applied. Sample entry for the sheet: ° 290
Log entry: ° 340
